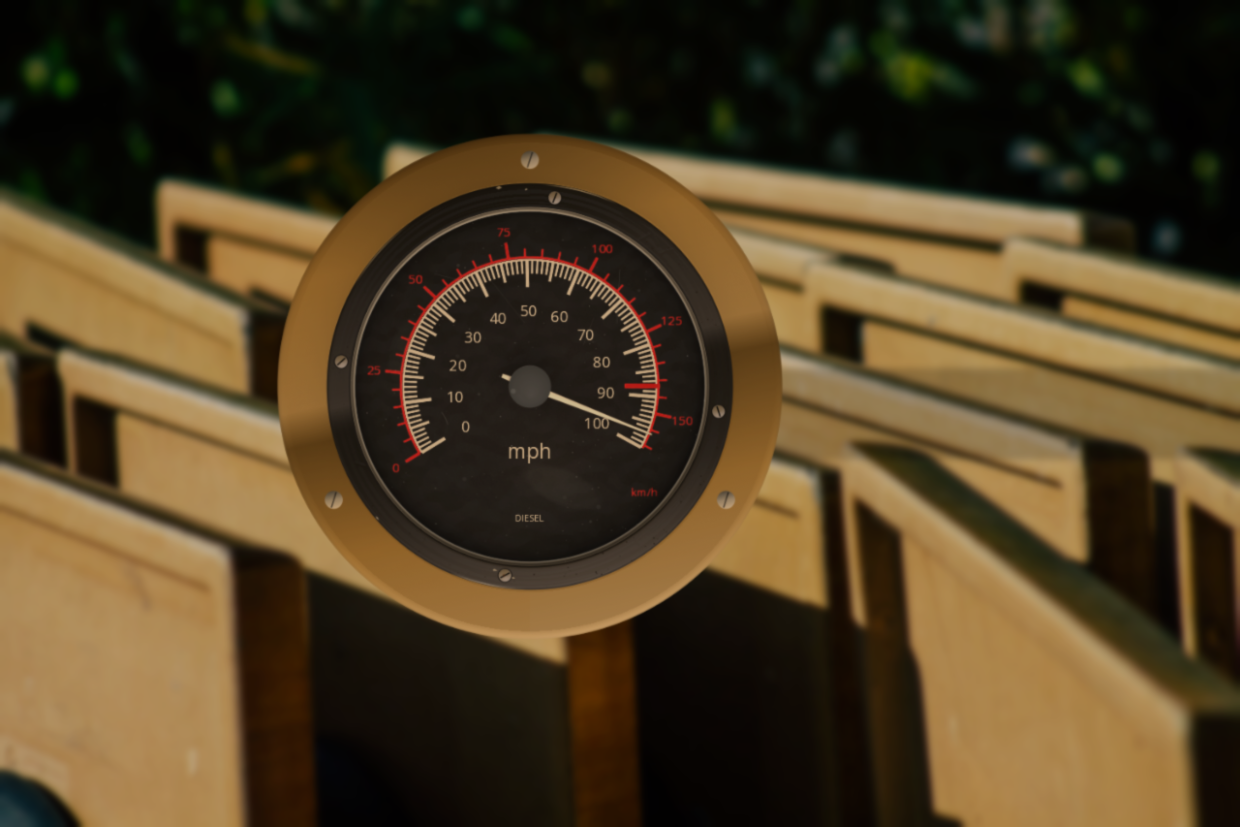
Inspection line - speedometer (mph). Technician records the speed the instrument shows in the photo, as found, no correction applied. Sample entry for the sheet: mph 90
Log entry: mph 97
